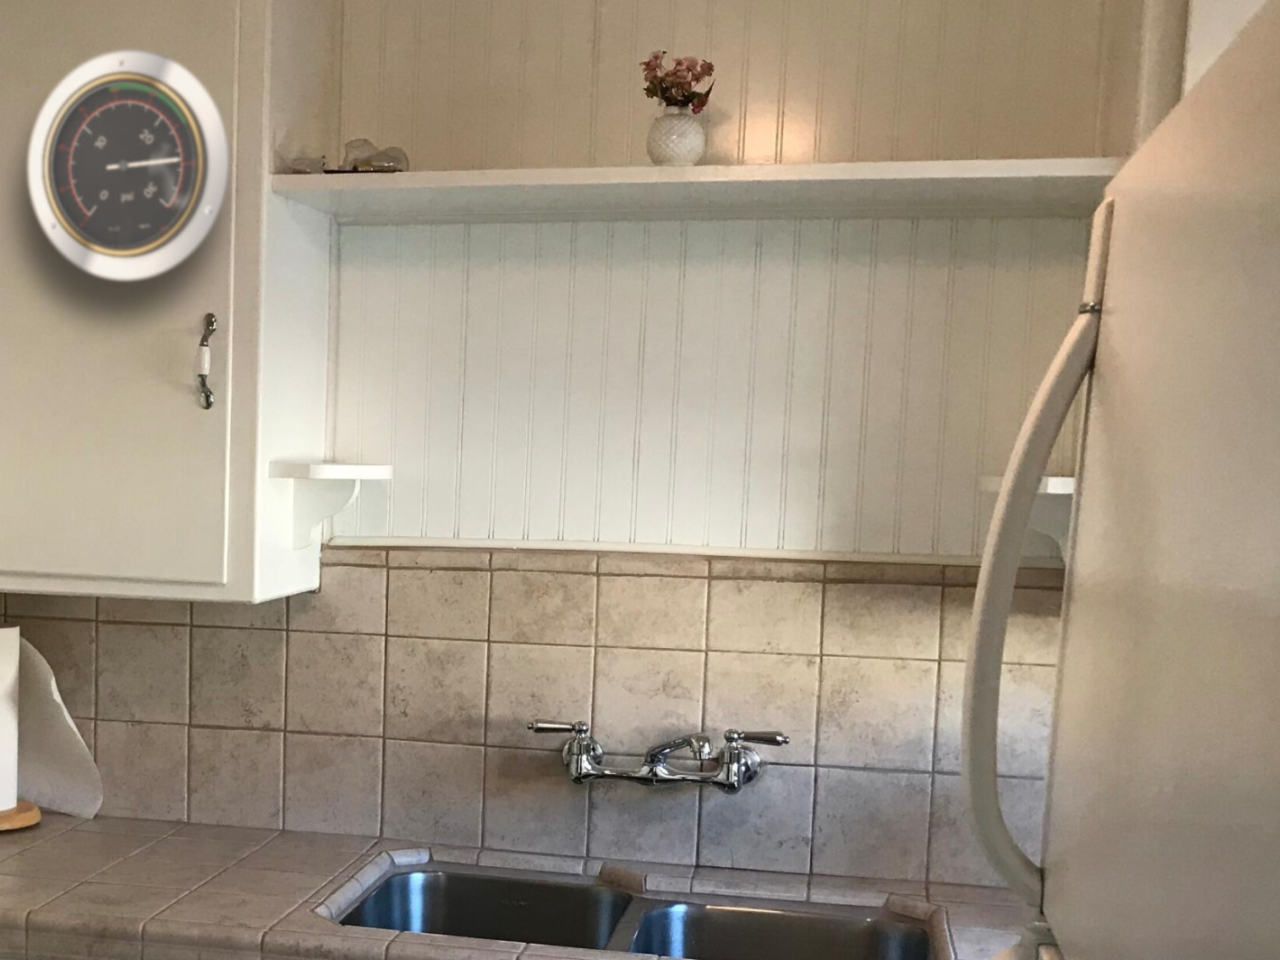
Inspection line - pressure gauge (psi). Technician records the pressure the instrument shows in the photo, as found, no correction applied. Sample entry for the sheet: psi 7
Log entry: psi 25
